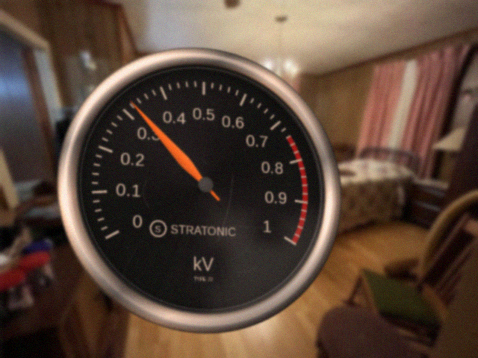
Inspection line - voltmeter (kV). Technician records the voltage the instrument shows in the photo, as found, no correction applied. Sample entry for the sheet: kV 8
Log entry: kV 0.32
